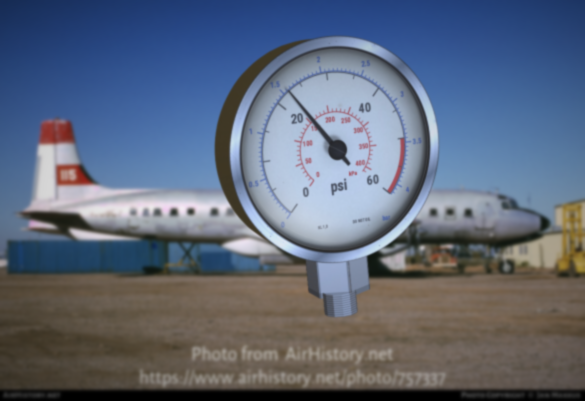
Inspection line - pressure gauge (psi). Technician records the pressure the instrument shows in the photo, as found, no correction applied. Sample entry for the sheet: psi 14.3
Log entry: psi 22.5
